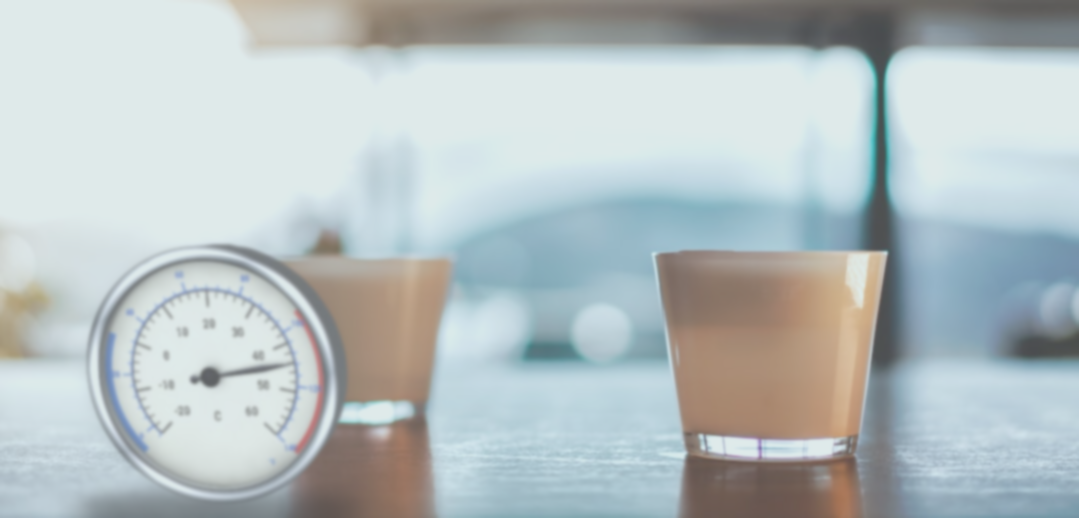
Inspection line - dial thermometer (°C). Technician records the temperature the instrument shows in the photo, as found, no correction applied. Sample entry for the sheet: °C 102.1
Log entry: °C 44
